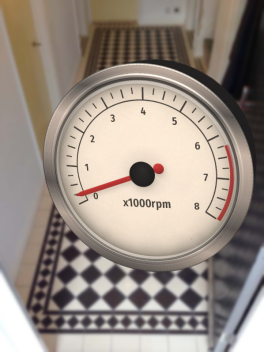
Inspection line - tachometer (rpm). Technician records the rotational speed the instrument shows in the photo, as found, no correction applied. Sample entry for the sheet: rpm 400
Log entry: rpm 250
